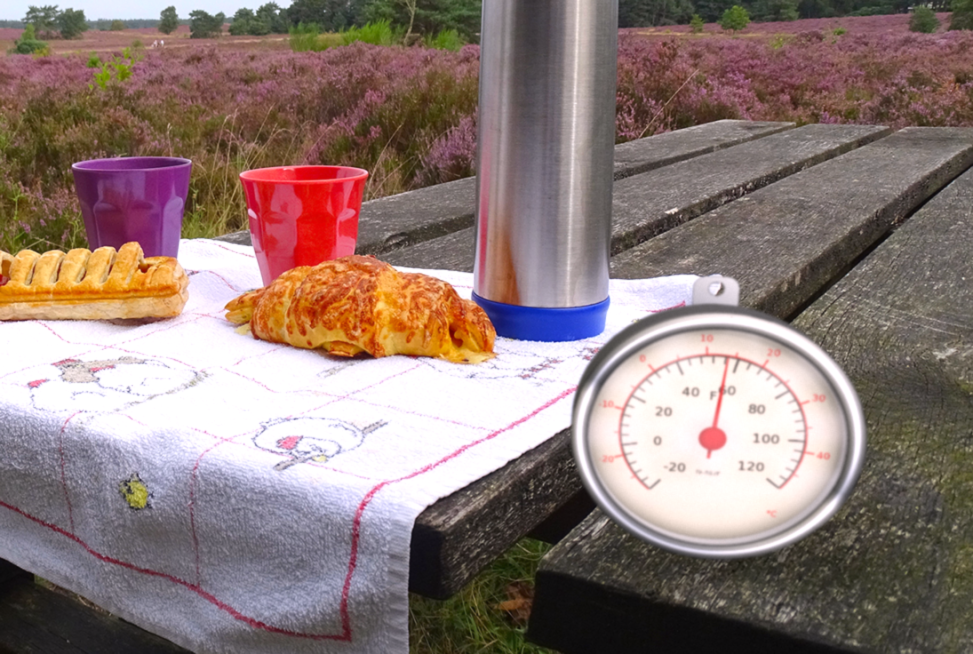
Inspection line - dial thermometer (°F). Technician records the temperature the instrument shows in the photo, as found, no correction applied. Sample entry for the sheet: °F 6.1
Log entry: °F 56
